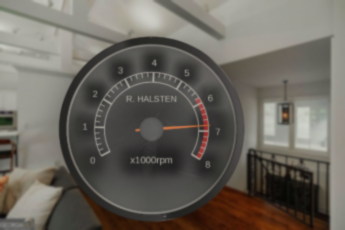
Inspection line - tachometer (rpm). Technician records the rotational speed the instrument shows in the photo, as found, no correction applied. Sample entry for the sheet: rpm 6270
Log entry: rpm 6800
